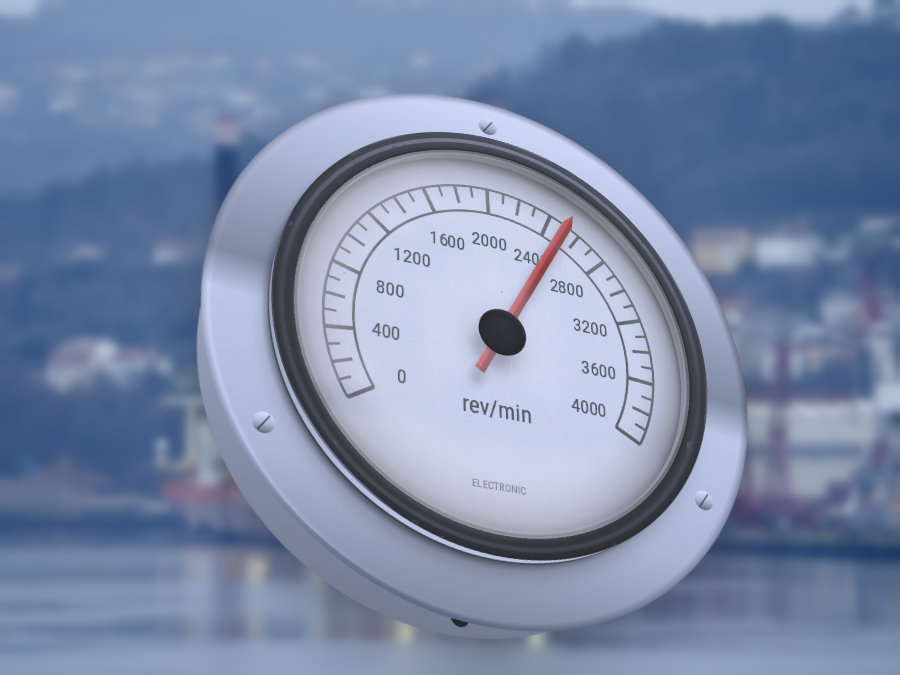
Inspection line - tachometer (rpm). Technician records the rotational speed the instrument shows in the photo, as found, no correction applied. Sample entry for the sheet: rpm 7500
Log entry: rpm 2500
